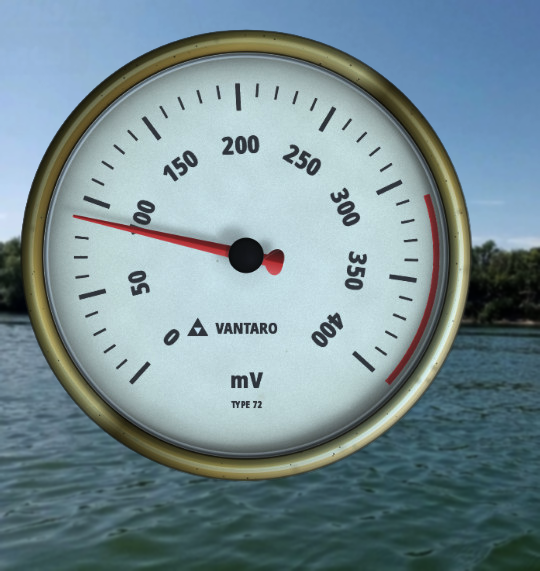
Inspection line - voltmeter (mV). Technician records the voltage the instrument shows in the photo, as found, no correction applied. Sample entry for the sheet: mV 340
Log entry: mV 90
